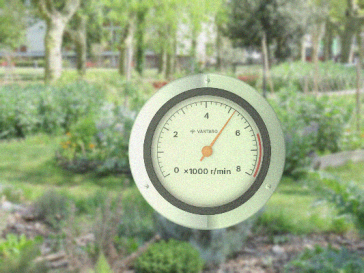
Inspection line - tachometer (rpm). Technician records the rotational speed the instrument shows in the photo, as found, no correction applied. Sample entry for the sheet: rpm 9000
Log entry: rpm 5200
